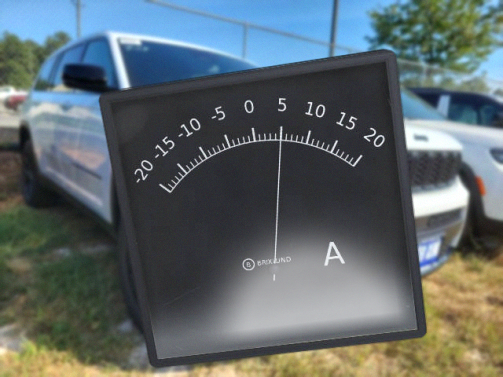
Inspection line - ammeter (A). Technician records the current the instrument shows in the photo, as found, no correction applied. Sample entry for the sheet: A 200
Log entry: A 5
